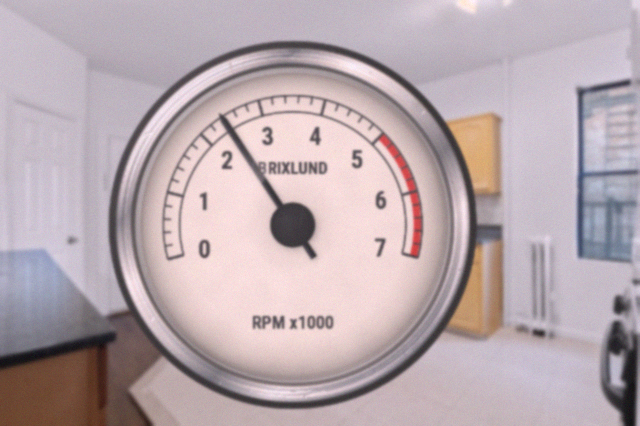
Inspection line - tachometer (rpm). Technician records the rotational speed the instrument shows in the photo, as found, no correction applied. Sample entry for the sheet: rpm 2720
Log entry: rpm 2400
